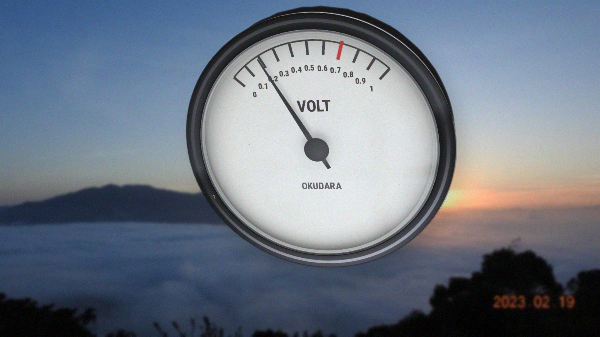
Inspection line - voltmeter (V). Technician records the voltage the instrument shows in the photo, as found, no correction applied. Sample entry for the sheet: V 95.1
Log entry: V 0.2
